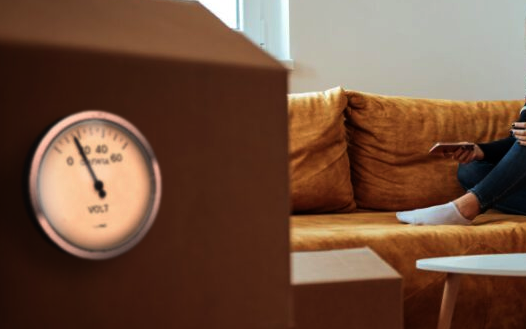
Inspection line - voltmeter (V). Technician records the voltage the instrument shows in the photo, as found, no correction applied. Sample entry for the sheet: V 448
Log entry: V 15
